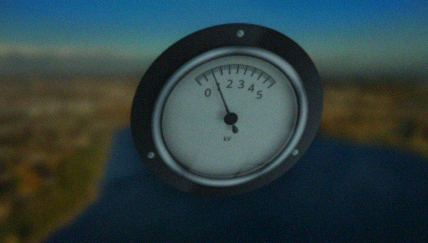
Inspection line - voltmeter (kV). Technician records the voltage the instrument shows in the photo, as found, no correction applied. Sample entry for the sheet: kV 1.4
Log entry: kV 1
